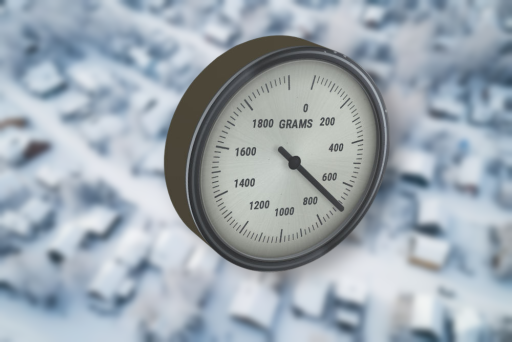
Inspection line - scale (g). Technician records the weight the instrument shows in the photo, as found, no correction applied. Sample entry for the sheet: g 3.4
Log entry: g 700
